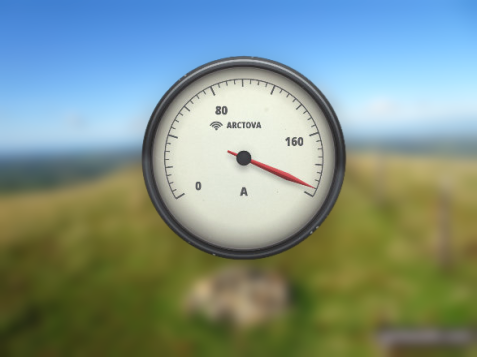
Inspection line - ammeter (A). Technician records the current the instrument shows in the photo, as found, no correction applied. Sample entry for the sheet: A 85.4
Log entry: A 195
